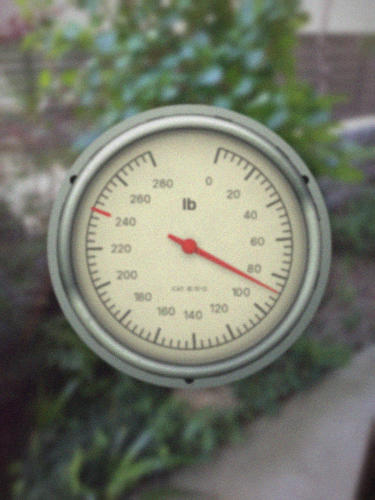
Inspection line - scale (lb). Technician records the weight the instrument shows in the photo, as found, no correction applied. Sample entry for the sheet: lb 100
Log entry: lb 88
